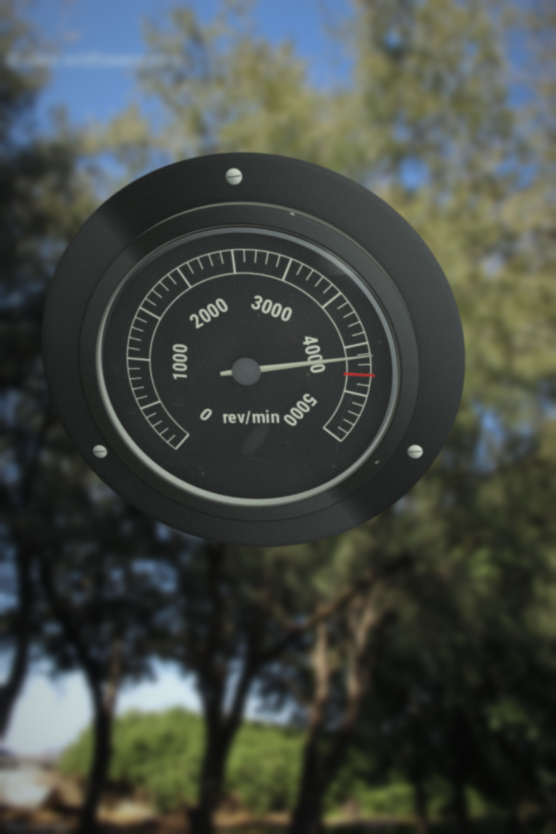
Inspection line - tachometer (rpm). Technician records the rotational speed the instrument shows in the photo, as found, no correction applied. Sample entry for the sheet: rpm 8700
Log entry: rpm 4100
